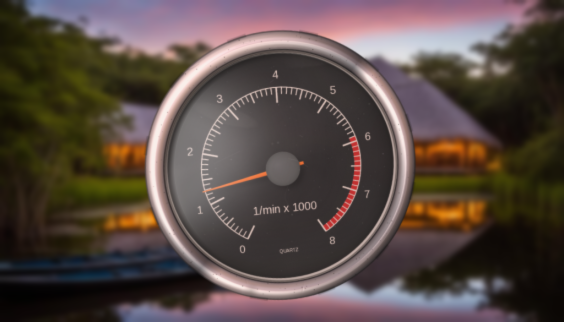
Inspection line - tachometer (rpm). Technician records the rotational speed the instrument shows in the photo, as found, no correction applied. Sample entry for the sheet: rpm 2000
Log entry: rpm 1300
